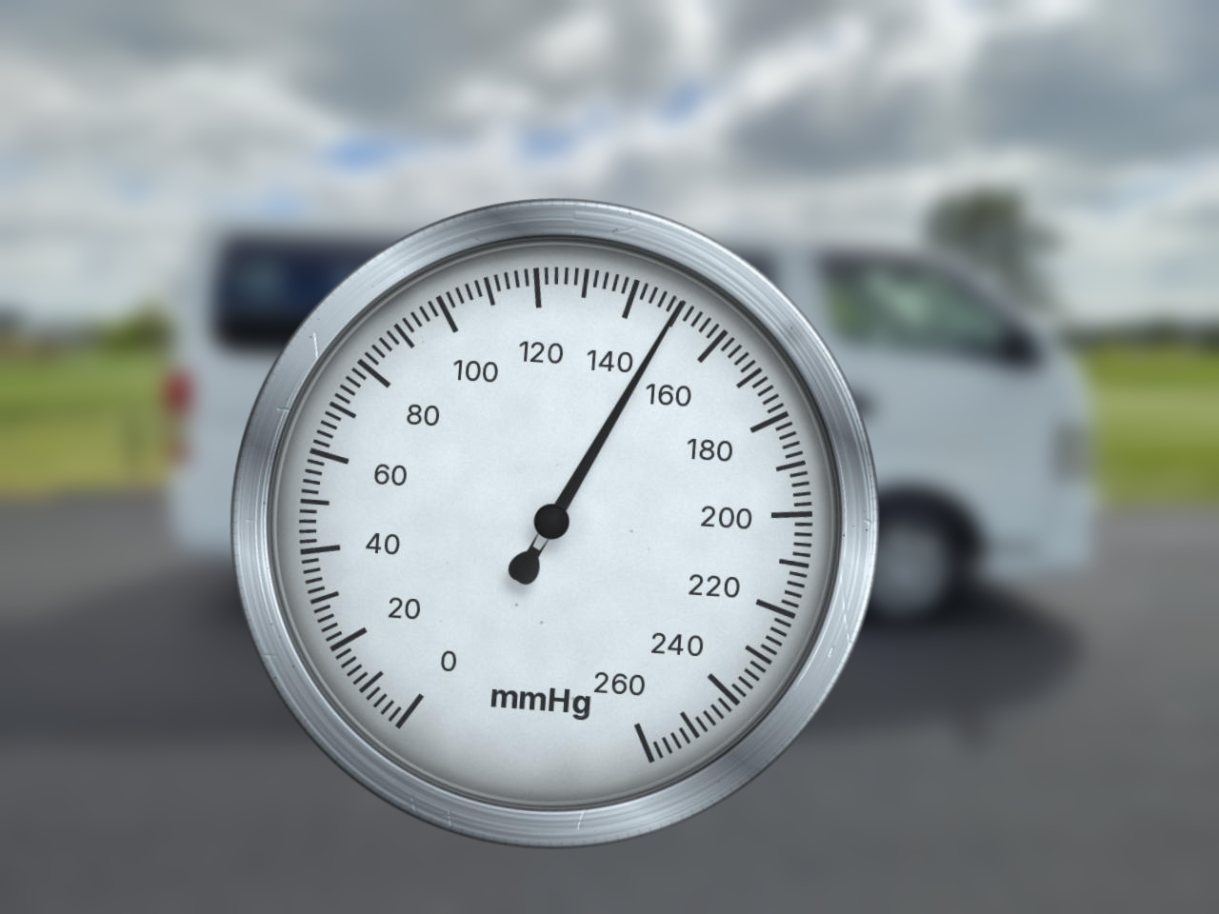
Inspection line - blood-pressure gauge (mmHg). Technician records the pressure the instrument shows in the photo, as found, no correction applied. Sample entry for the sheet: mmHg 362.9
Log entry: mmHg 150
